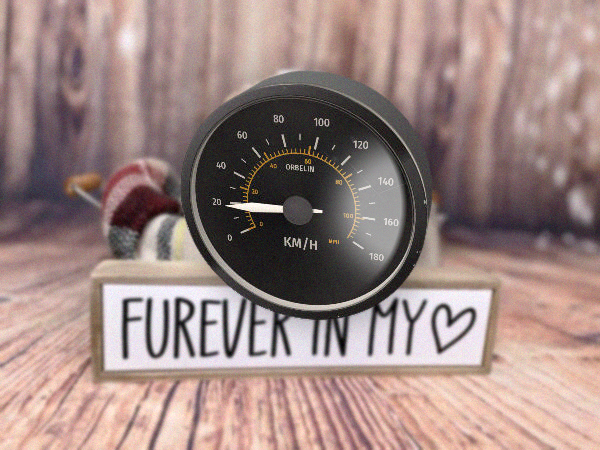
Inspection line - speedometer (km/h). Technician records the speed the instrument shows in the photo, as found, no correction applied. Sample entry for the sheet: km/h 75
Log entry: km/h 20
